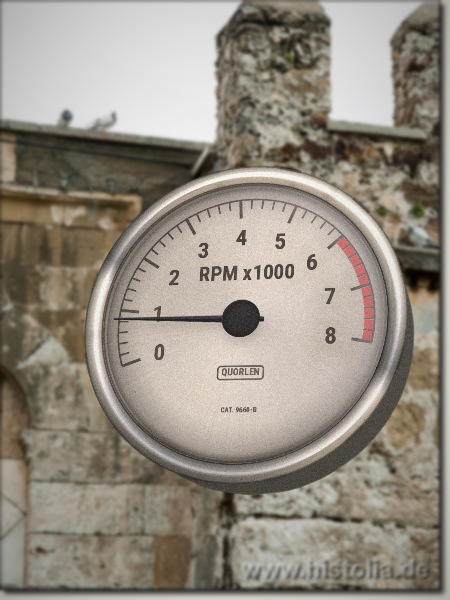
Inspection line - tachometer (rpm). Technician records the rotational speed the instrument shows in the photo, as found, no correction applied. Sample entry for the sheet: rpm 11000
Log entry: rpm 800
